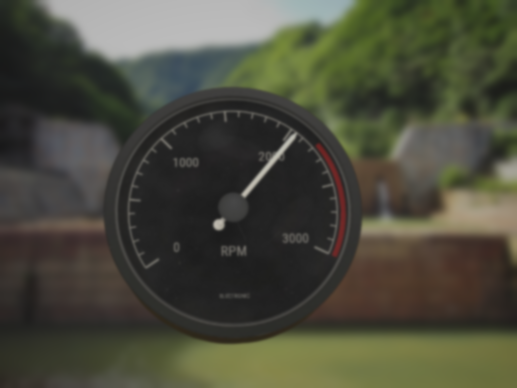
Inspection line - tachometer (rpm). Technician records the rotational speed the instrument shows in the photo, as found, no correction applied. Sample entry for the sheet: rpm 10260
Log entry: rpm 2050
